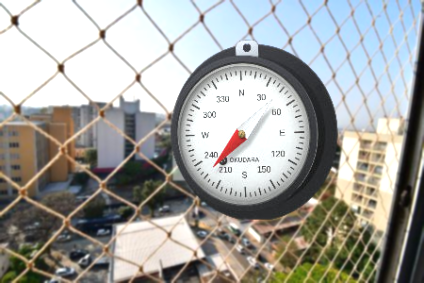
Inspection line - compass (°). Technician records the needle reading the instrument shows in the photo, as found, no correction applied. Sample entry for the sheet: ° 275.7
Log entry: ° 225
